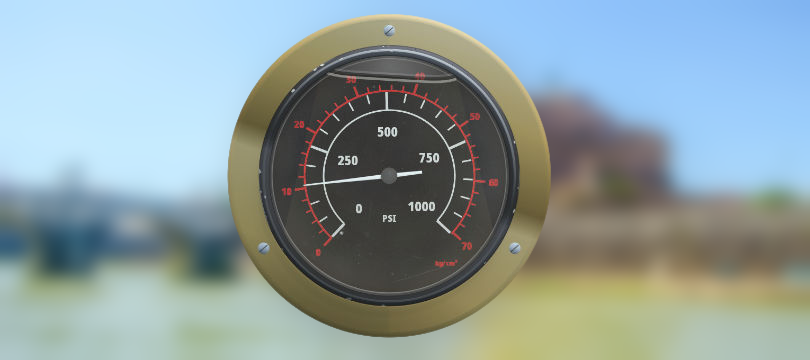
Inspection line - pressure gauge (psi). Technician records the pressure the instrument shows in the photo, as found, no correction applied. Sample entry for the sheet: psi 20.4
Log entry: psi 150
